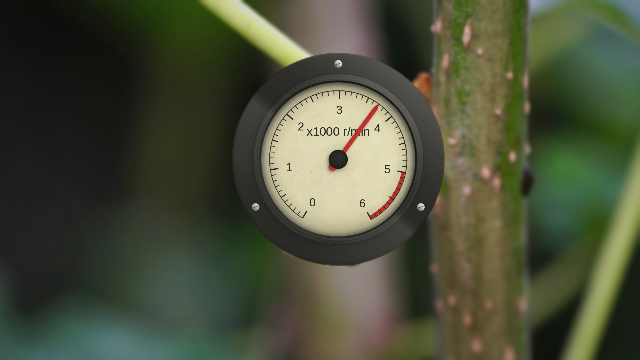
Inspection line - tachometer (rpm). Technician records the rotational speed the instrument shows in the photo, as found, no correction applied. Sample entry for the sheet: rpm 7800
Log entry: rpm 3700
